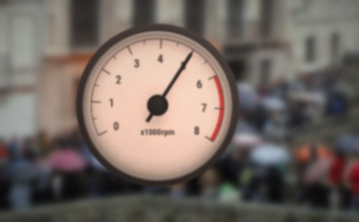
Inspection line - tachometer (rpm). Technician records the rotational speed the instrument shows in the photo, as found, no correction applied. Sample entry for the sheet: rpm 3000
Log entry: rpm 5000
